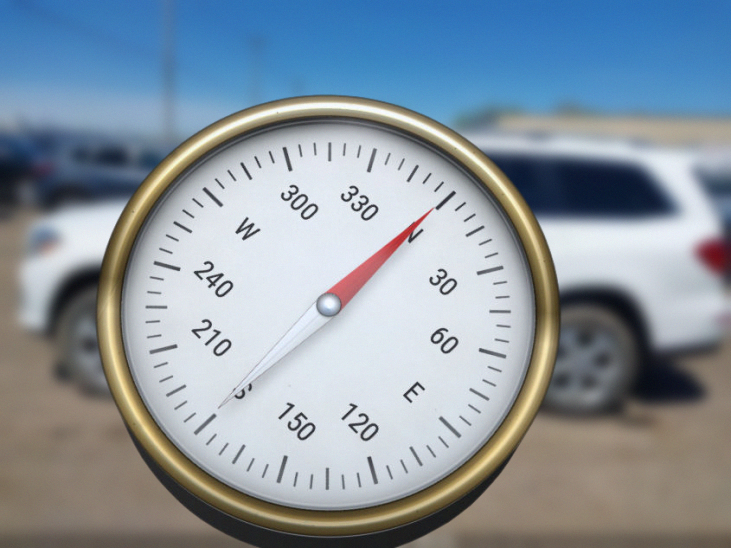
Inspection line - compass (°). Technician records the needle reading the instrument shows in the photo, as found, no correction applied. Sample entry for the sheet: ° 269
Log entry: ° 0
